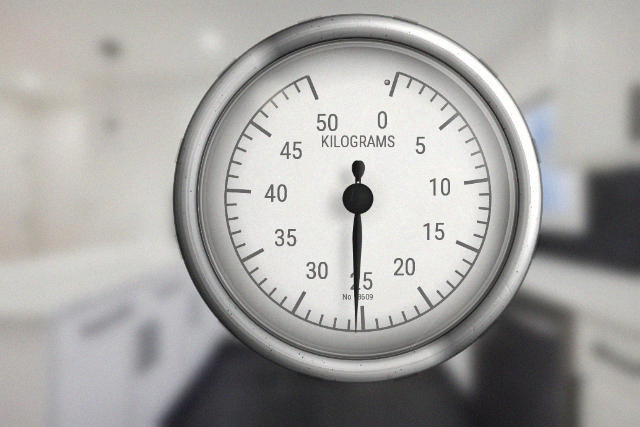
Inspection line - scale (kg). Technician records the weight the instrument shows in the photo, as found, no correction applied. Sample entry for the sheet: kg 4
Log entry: kg 25.5
